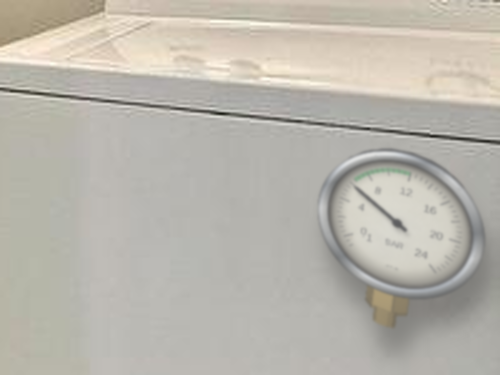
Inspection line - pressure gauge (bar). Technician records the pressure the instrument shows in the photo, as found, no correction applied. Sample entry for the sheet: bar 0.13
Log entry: bar 6
